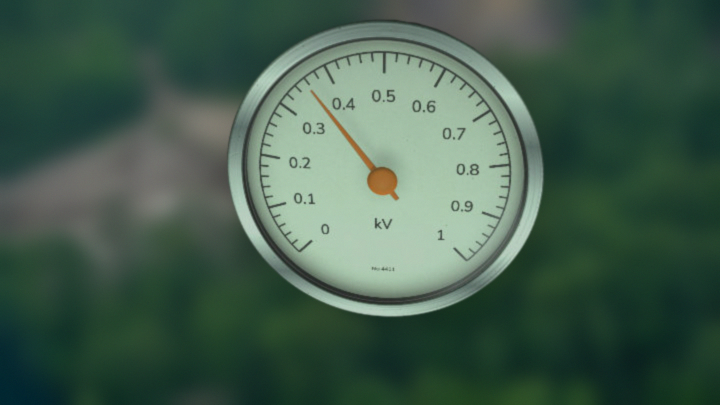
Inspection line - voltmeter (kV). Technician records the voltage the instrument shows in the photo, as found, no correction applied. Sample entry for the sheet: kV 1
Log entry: kV 0.36
